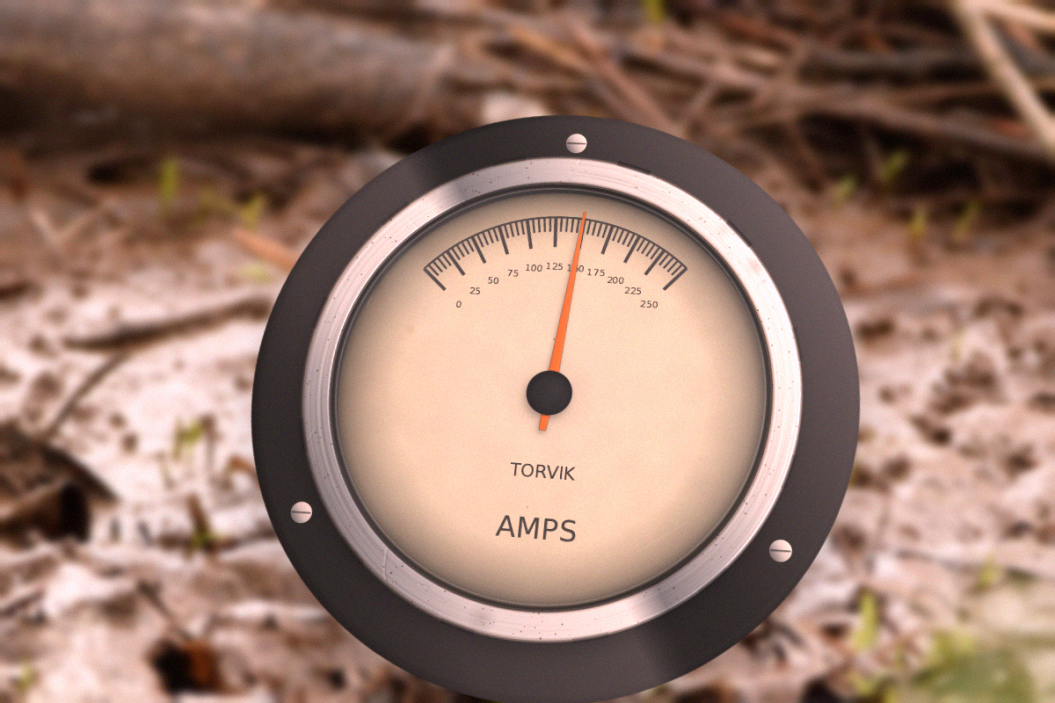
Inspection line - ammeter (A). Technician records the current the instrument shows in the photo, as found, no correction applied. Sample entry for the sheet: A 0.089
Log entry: A 150
